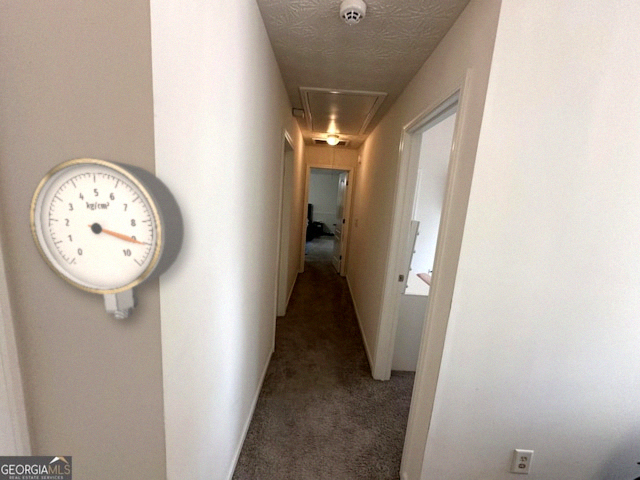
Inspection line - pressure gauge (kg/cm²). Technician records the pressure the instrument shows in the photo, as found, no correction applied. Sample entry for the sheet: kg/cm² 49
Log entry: kg/cm² 9
